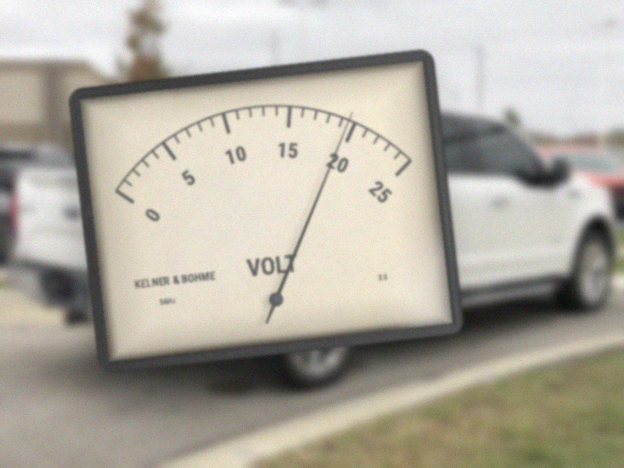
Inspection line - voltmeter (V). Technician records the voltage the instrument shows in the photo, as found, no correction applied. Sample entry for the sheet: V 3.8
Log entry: V 19.5
